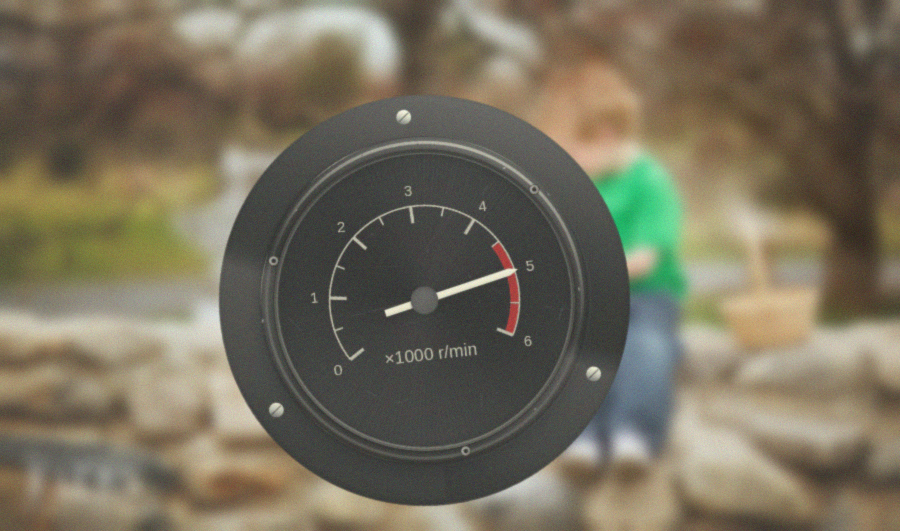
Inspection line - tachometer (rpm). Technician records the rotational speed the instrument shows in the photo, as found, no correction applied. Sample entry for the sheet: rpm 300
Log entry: rpm 5000
